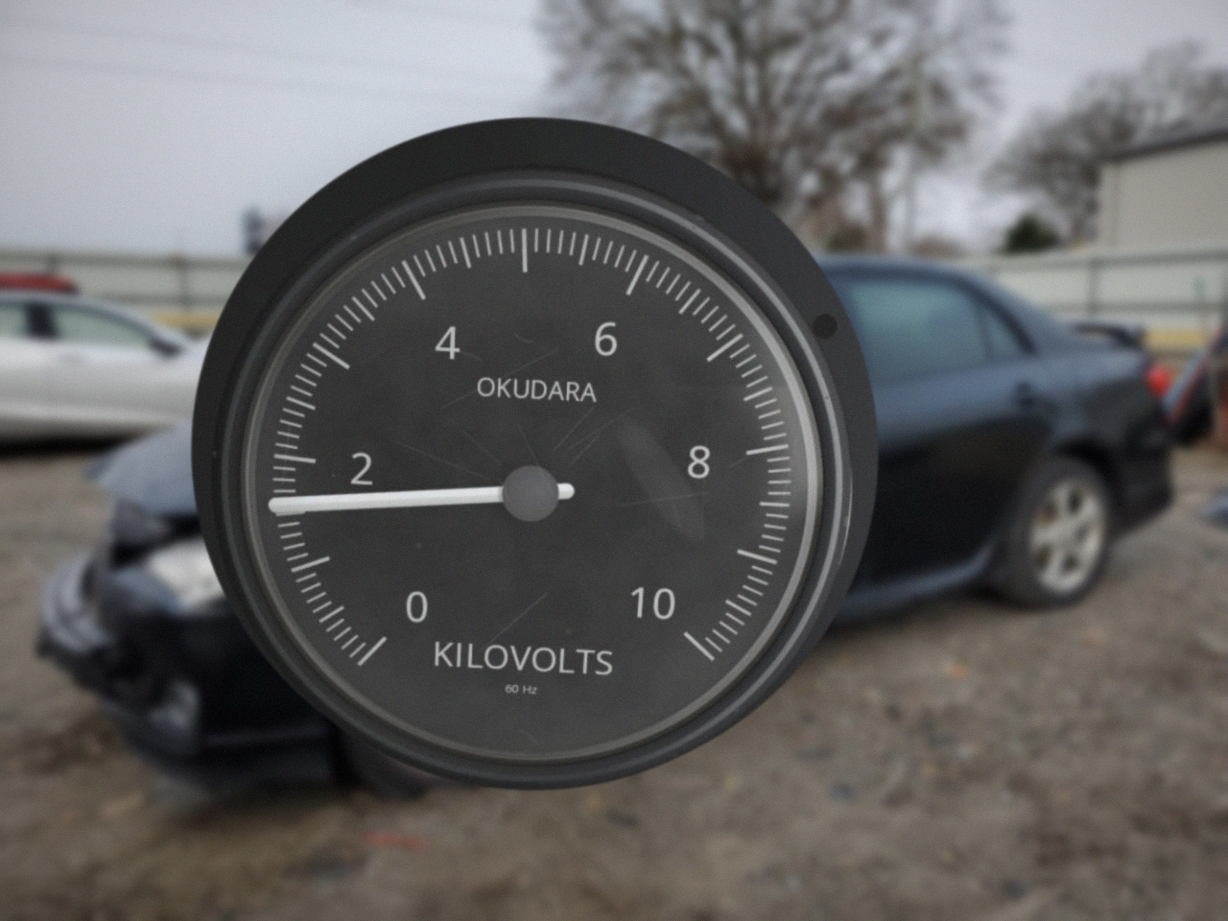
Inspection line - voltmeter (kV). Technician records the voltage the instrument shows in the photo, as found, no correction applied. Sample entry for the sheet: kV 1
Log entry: kV 1.6
